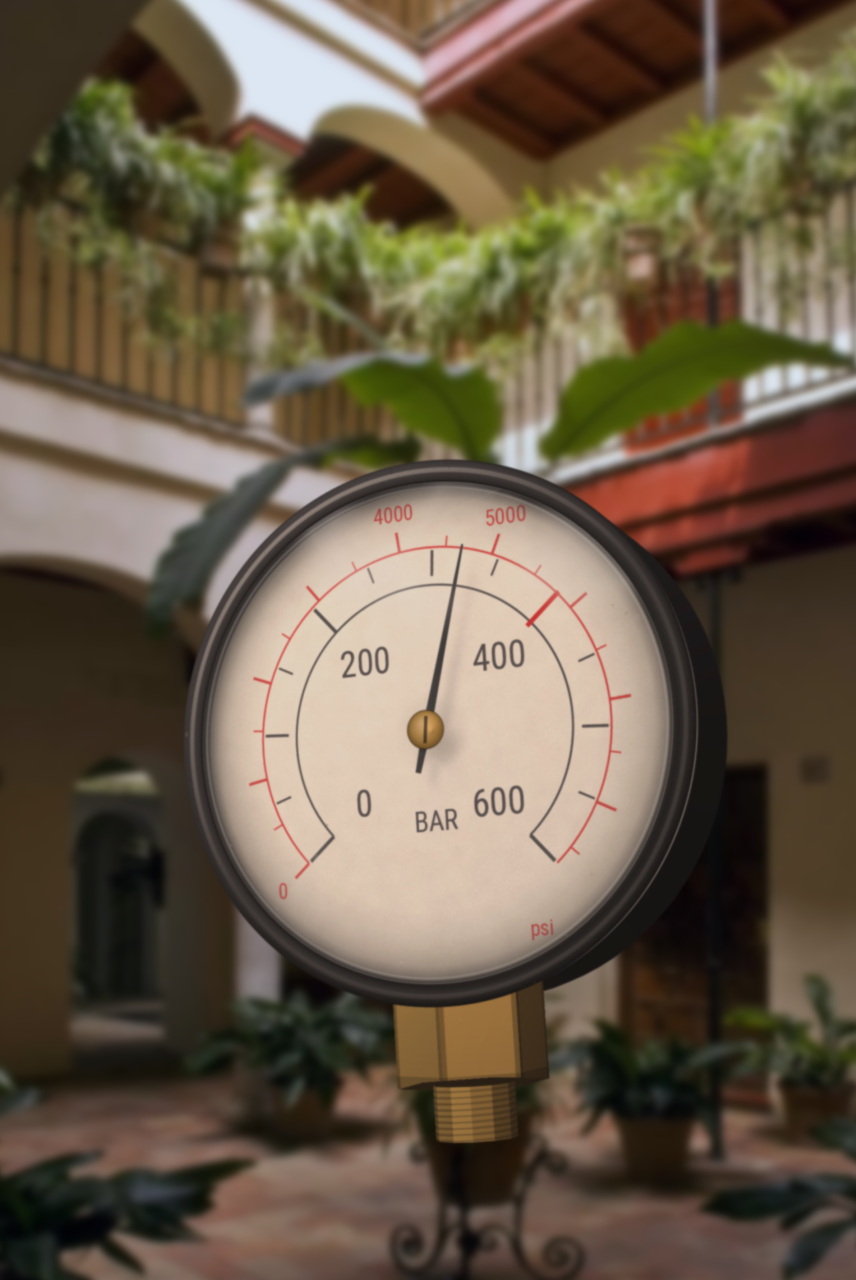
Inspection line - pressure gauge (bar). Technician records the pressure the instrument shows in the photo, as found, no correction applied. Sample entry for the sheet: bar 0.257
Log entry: bar 325
